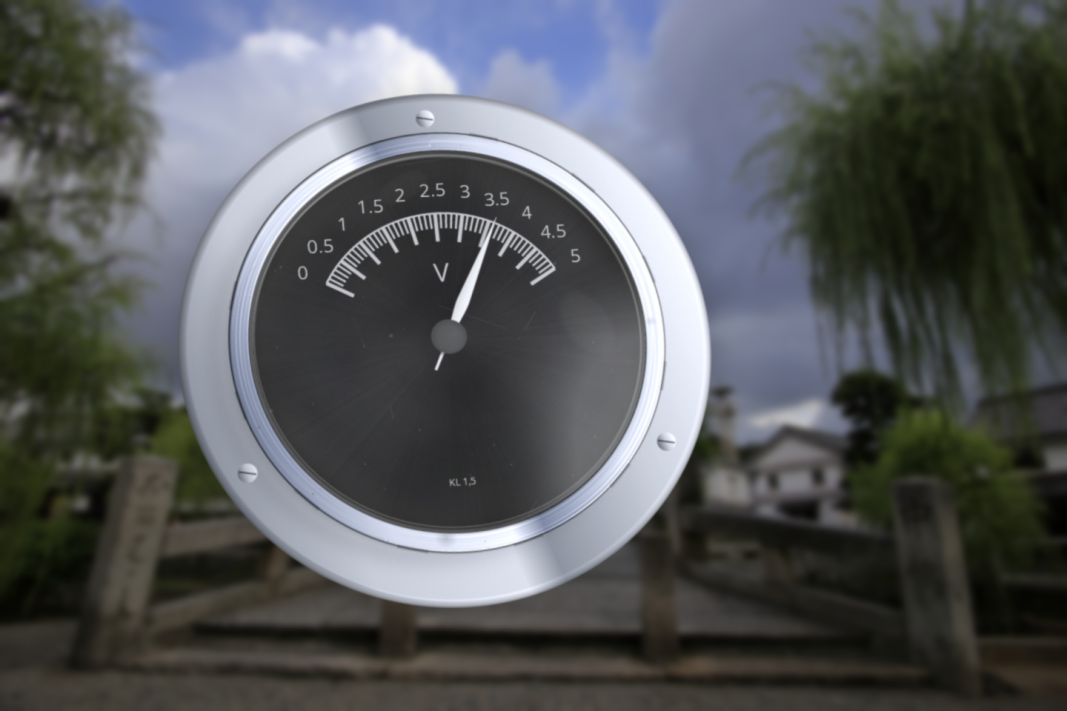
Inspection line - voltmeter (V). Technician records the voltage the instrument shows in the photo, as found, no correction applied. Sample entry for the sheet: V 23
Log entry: V 3.6
